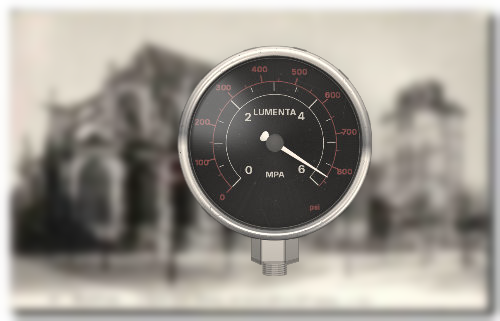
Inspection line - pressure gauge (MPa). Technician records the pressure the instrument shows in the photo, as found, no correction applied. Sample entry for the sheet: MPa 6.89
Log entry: MPa 5.75
